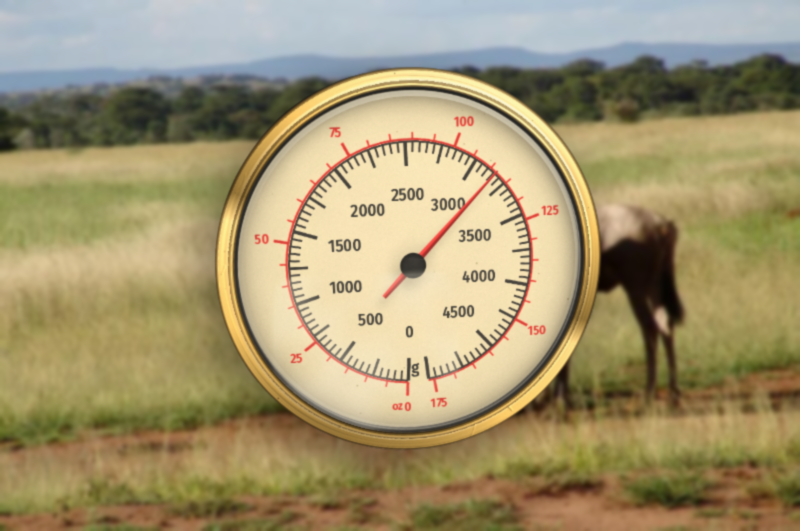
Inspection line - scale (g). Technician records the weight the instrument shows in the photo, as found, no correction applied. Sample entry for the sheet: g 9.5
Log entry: g 3150
